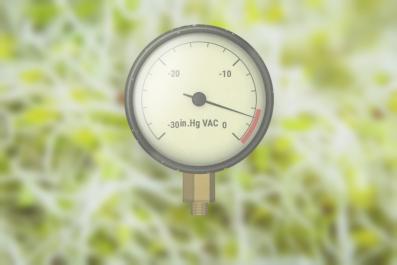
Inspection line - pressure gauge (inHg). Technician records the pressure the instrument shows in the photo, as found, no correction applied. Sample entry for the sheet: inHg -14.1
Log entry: inHg -3
